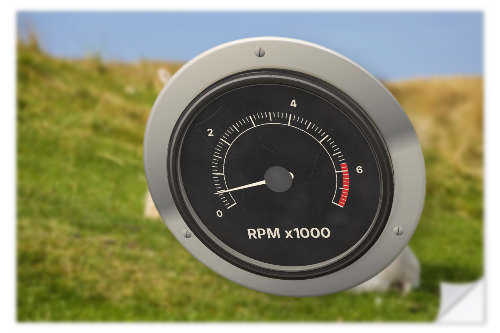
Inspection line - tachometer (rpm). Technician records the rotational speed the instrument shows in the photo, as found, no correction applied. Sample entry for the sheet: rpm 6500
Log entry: rpm 500
